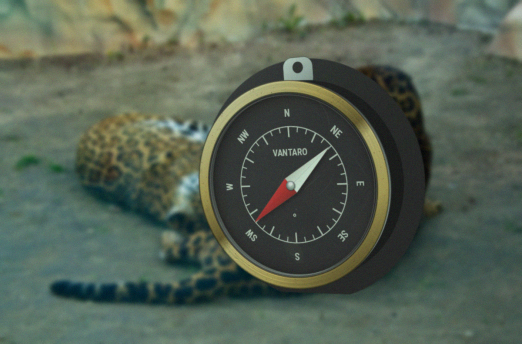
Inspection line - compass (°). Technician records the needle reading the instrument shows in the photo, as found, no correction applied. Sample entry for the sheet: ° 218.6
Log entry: ° 230
